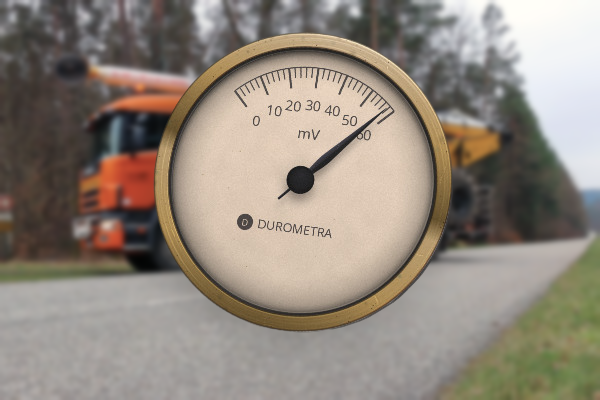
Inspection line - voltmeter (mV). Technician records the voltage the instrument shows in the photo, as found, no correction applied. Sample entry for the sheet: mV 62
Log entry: mV 58
